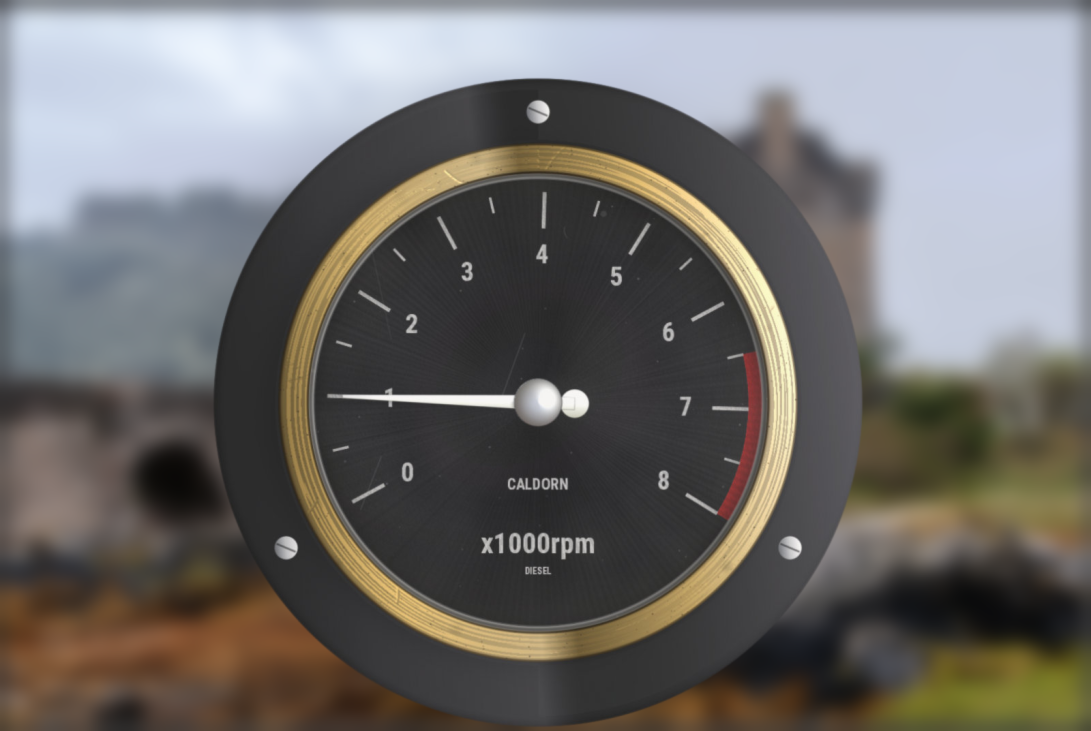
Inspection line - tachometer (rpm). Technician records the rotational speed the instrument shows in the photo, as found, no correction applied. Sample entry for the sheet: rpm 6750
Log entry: rpm 1000
